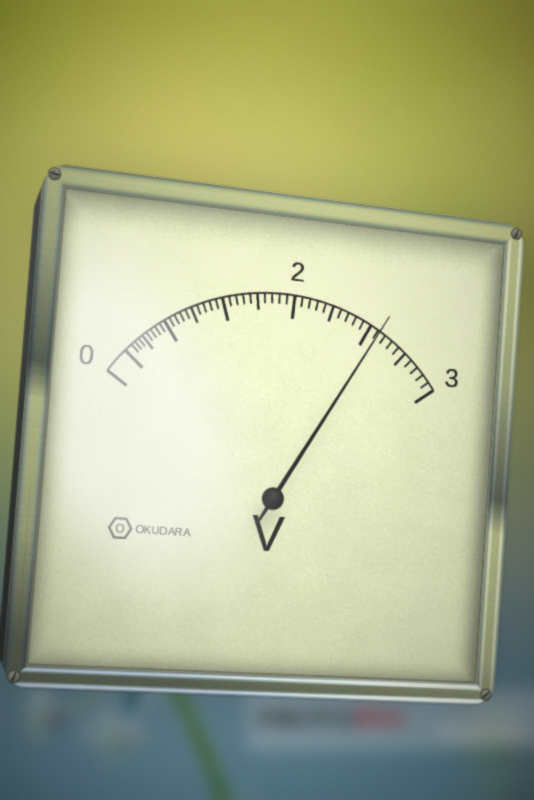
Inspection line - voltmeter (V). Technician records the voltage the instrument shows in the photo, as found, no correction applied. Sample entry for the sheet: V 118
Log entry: V 2.55
